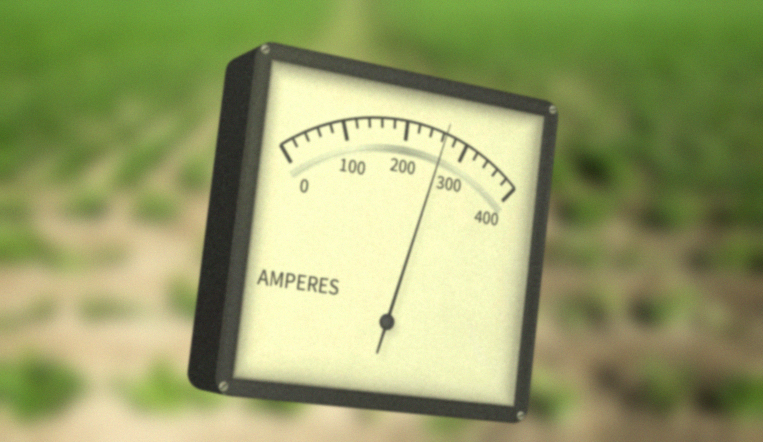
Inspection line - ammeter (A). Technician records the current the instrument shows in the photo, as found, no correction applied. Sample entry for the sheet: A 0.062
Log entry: A 260
